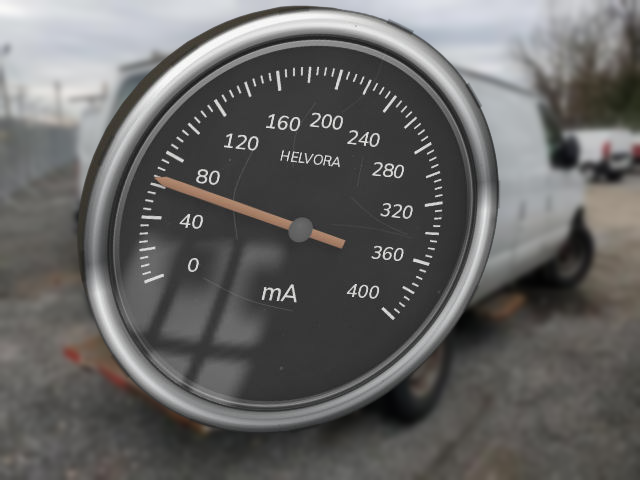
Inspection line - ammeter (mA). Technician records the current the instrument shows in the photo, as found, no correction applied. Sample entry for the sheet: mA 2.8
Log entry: mA 65
